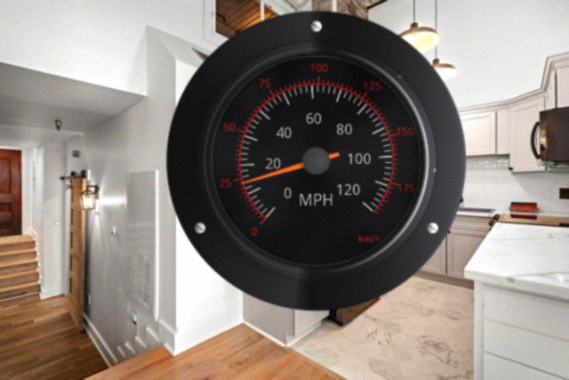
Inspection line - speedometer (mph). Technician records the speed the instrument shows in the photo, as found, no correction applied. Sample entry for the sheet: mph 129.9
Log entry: mph 14
